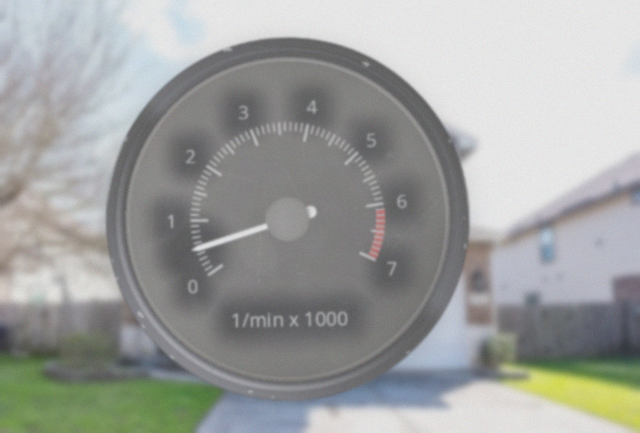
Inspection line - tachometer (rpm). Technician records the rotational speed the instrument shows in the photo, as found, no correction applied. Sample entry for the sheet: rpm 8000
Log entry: rpm 500
